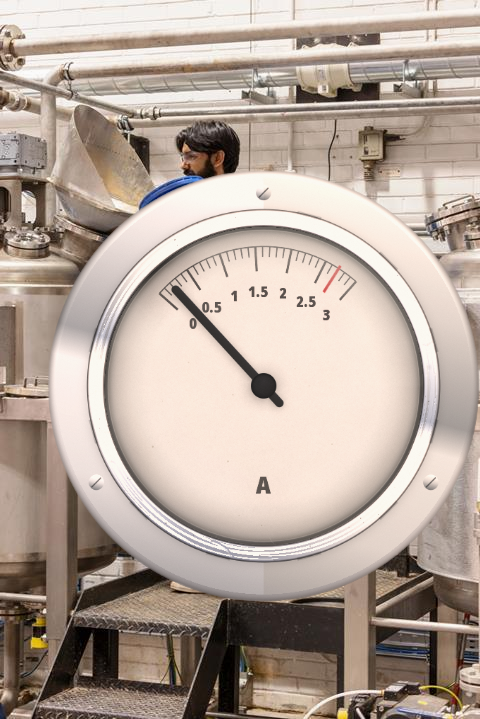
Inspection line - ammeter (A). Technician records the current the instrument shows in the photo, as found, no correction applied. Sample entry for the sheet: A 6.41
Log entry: A 0.2
